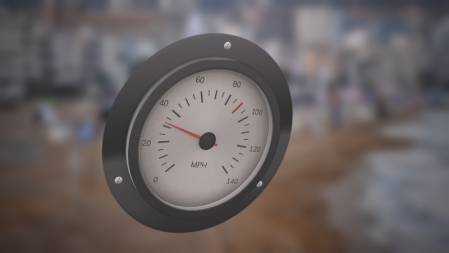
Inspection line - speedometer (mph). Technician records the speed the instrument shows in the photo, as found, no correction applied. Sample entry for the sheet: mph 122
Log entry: mph 32.5
